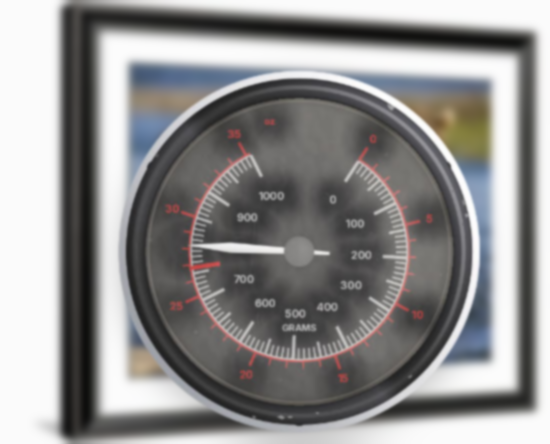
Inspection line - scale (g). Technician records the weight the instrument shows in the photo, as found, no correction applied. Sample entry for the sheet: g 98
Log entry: g 800
